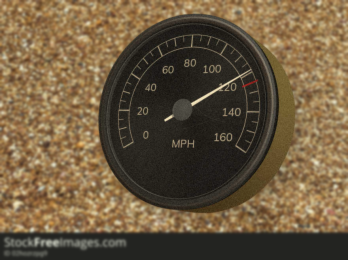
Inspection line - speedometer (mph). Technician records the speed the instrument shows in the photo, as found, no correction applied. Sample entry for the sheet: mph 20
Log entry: mph 120
